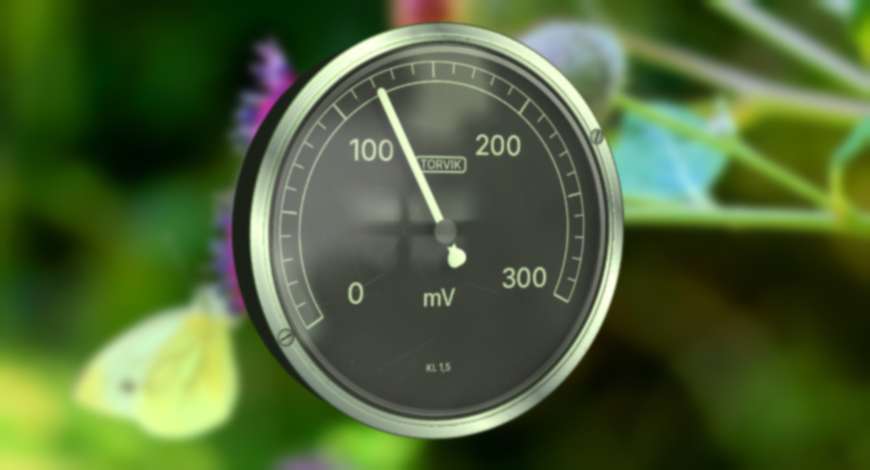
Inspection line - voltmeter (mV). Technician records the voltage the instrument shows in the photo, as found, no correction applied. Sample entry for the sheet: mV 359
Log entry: mV 120
